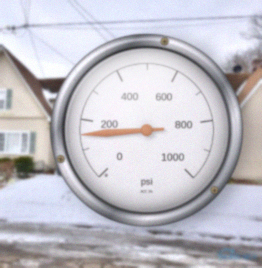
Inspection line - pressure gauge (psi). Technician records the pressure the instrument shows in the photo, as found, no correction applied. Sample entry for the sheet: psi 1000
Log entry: psi 150
